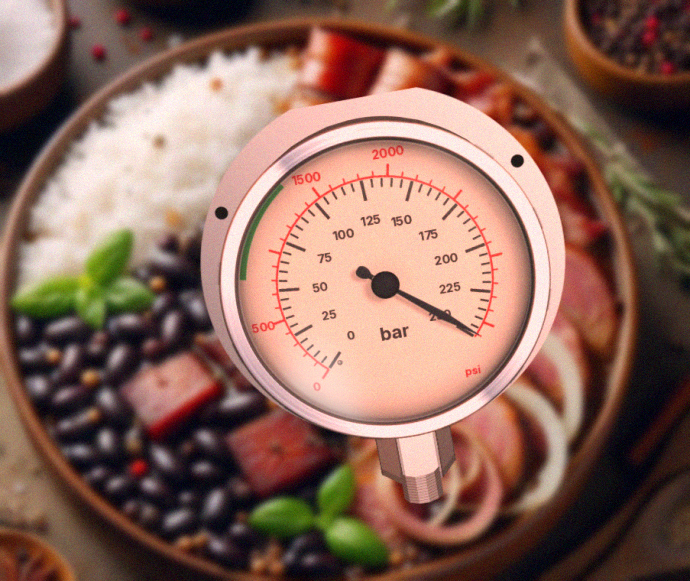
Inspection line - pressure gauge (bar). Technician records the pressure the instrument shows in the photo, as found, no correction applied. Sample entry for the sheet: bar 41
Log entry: bar 247.5
